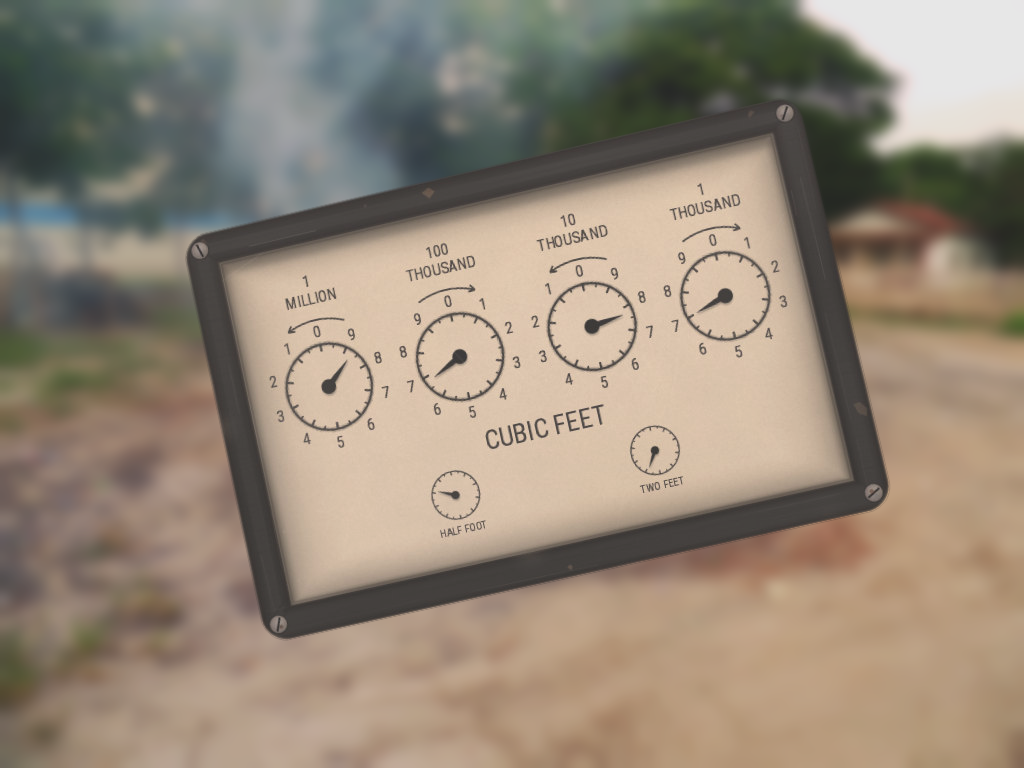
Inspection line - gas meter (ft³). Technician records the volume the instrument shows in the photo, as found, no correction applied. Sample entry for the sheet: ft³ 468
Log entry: ft³ 867700
